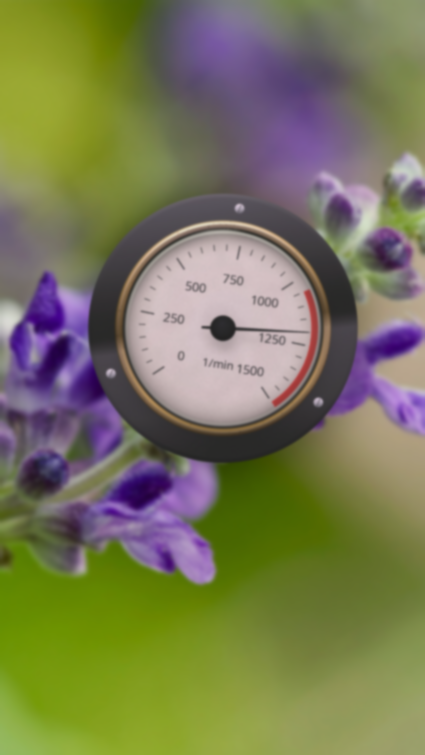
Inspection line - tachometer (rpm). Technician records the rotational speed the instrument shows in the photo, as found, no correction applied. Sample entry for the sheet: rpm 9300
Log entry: rpm 1200
